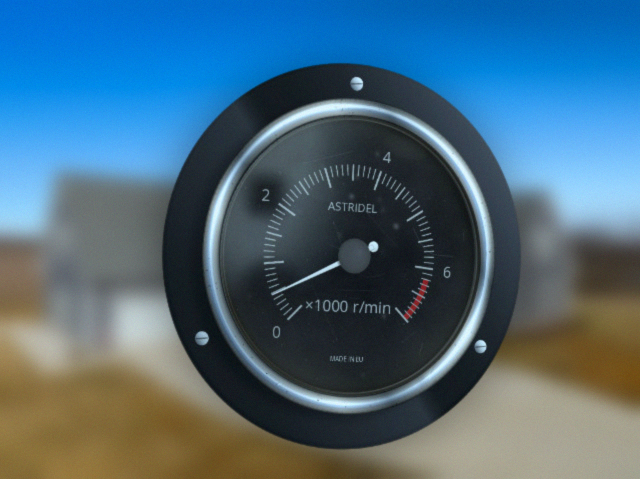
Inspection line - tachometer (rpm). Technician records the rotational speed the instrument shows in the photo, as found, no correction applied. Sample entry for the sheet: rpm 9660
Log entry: rpm 500
